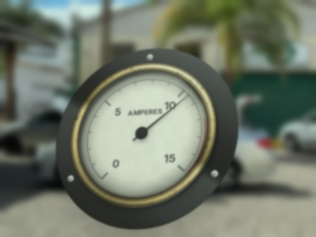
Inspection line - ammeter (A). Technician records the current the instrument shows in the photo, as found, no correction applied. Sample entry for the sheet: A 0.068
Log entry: A 10.5
